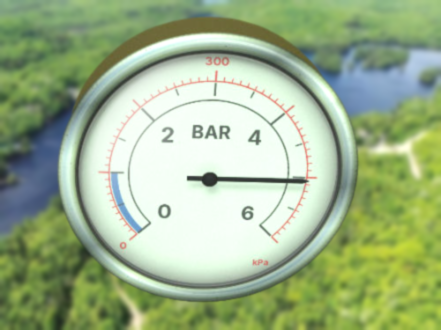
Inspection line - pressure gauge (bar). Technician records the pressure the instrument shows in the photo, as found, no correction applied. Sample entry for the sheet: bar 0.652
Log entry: bar 5
